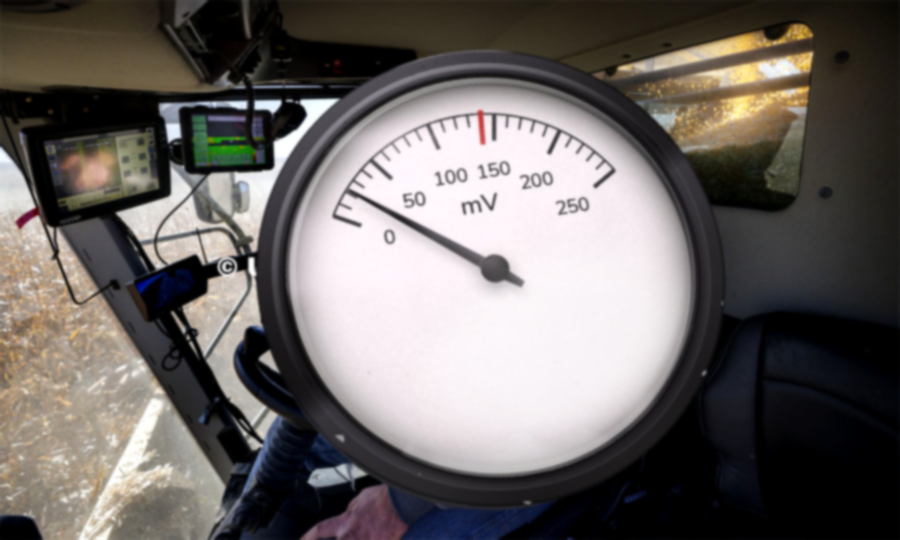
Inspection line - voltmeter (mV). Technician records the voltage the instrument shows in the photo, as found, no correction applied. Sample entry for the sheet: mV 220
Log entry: mV 20
